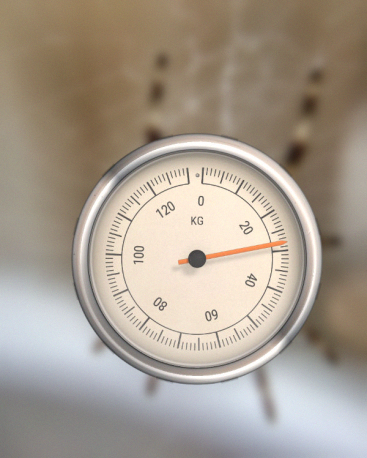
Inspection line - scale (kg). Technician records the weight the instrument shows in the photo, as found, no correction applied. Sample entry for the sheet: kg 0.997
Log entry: kg 28
